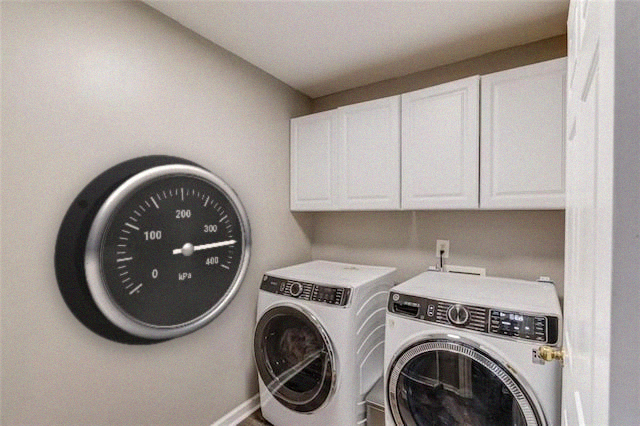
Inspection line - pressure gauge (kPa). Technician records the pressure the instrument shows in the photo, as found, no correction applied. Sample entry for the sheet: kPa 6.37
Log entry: kPa 350
